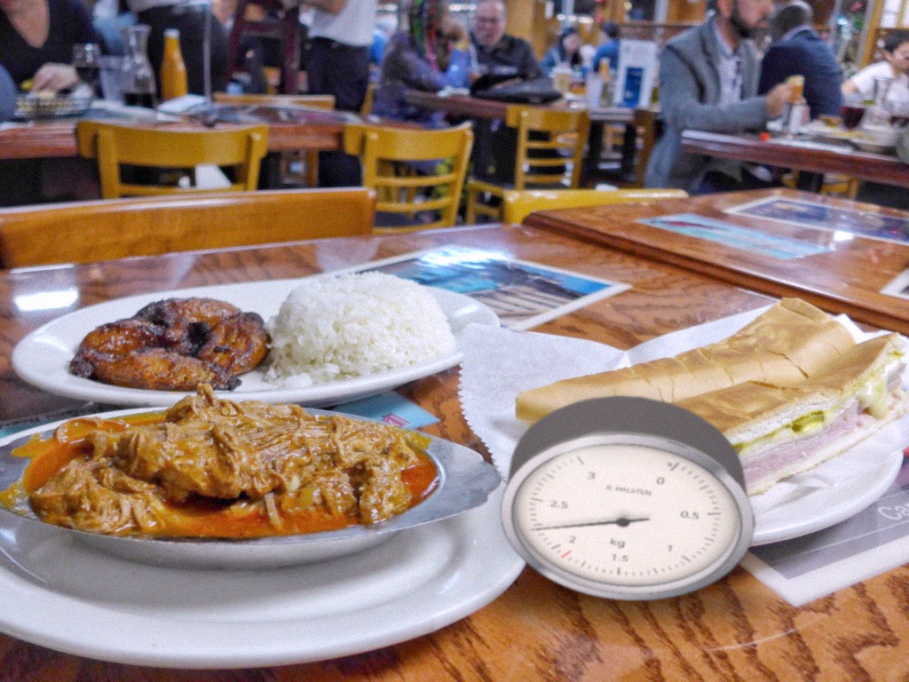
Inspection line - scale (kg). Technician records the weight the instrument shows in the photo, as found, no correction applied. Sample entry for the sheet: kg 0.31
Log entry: kg 2.25
